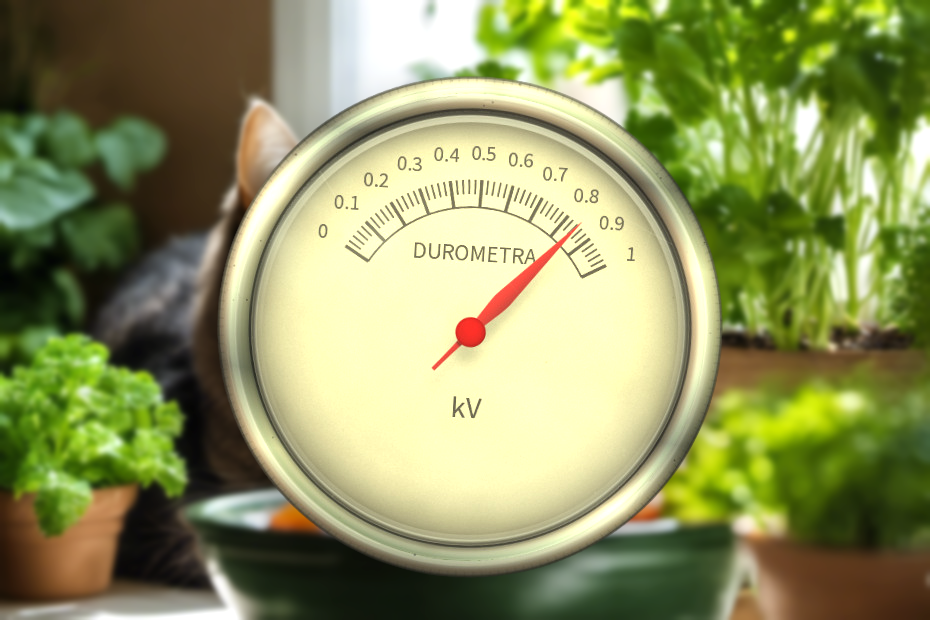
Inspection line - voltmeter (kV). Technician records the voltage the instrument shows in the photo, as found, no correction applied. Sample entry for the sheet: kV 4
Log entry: kV 0.84
